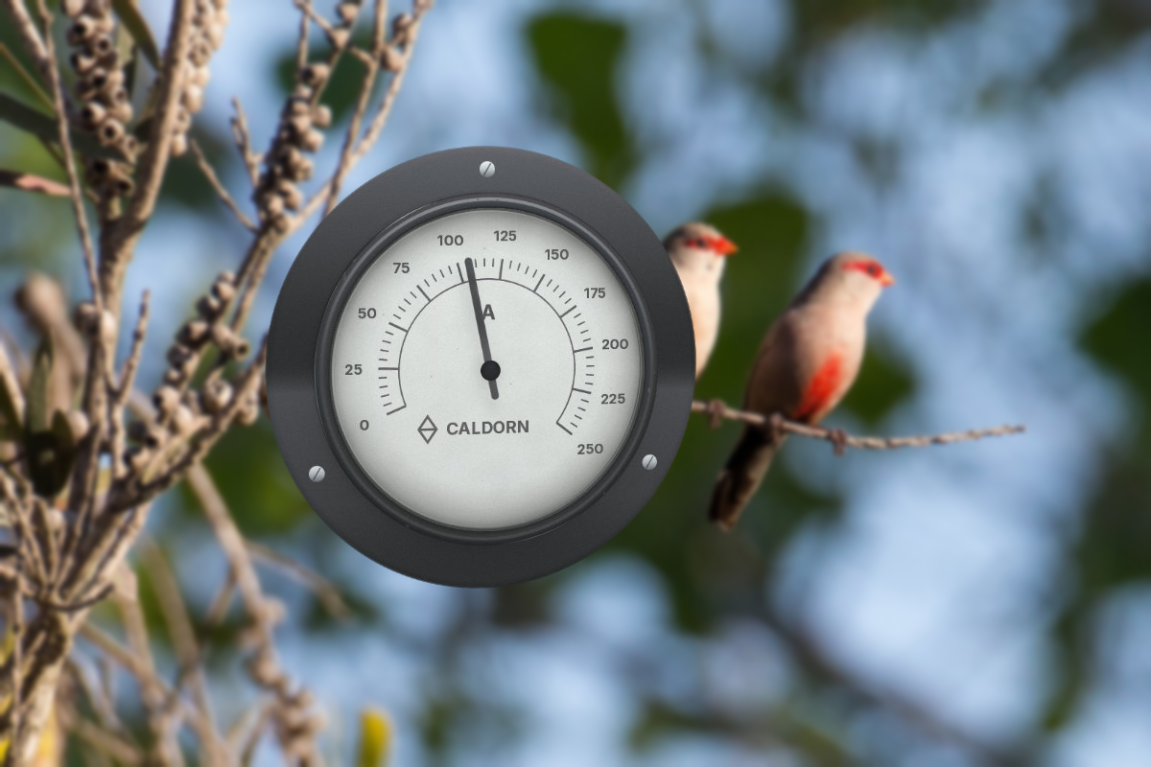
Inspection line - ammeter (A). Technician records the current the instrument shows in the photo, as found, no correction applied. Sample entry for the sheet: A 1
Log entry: A 105
